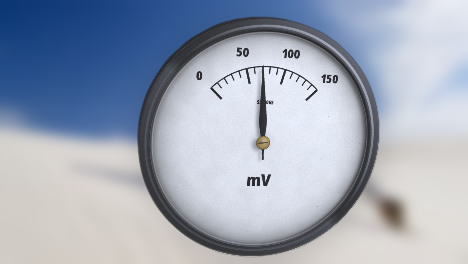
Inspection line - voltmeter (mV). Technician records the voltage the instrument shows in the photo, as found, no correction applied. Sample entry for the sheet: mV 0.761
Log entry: mV 70
